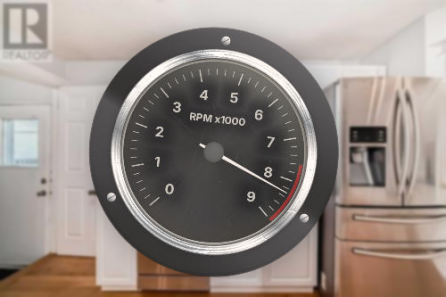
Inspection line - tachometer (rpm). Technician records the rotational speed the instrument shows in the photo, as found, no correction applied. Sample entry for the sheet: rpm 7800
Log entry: rpm 8300
